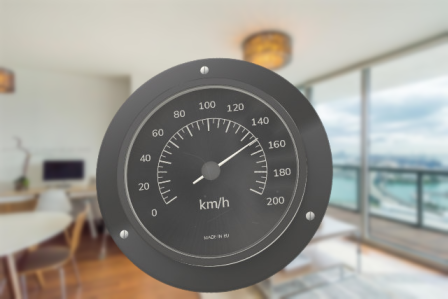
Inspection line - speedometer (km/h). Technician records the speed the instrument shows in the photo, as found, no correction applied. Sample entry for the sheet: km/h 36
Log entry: km/h 150
